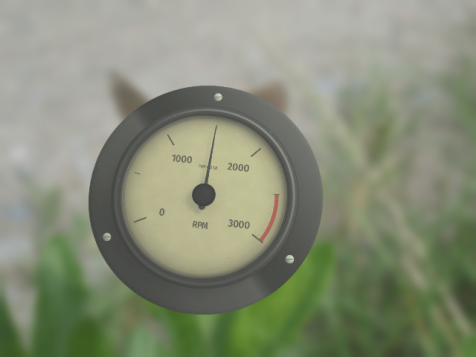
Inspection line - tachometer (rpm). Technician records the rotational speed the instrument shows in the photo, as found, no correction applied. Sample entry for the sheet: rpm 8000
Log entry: rpm 1500
